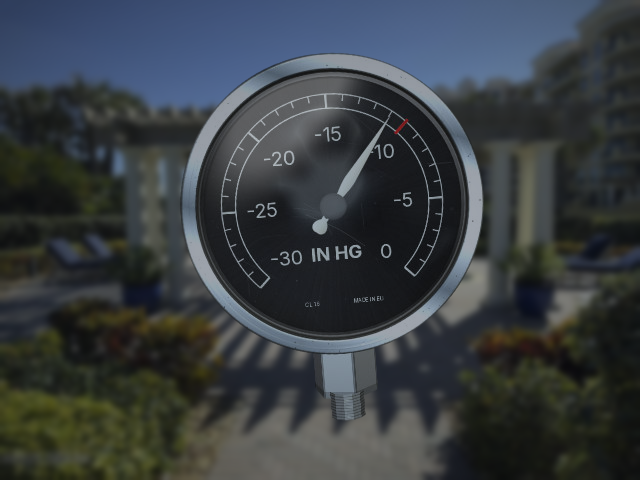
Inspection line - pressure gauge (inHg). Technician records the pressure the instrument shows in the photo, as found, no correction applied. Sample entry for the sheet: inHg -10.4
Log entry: inHg -11
